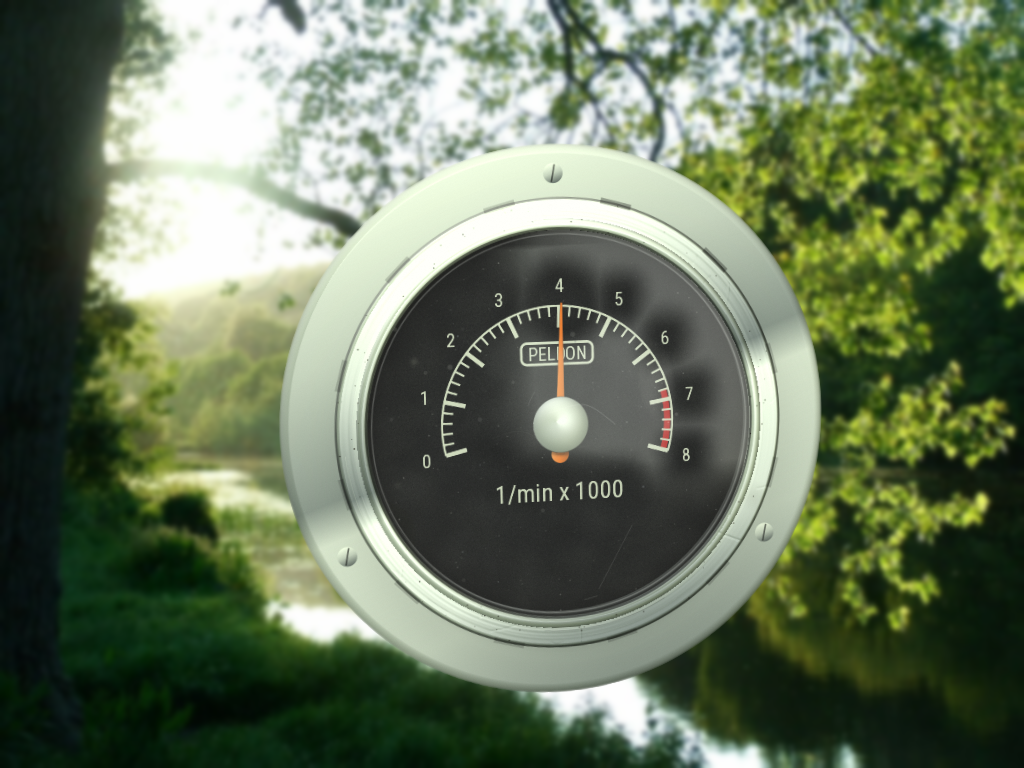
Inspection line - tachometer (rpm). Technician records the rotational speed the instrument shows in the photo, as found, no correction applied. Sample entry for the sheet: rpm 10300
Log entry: rpm 4000
